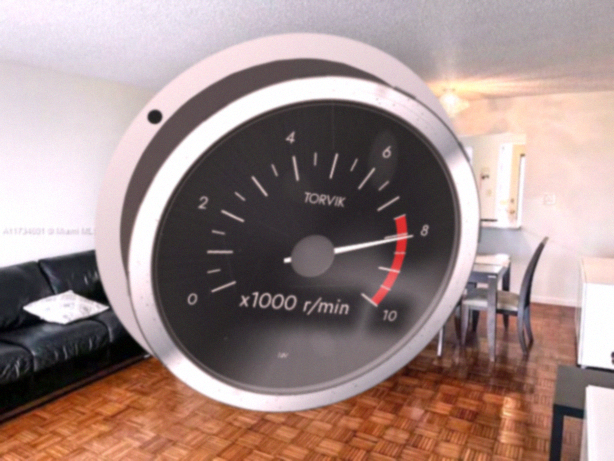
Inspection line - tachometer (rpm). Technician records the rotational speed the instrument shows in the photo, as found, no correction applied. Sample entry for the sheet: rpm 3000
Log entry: rpm 8000
